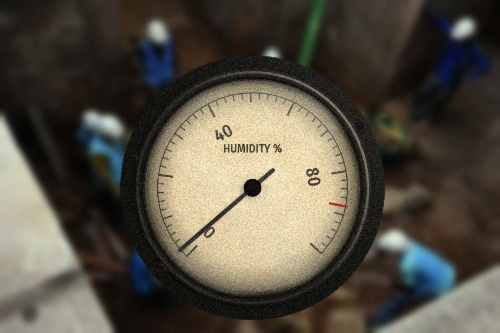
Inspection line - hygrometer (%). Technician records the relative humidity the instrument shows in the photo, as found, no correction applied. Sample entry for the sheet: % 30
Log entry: % 2
